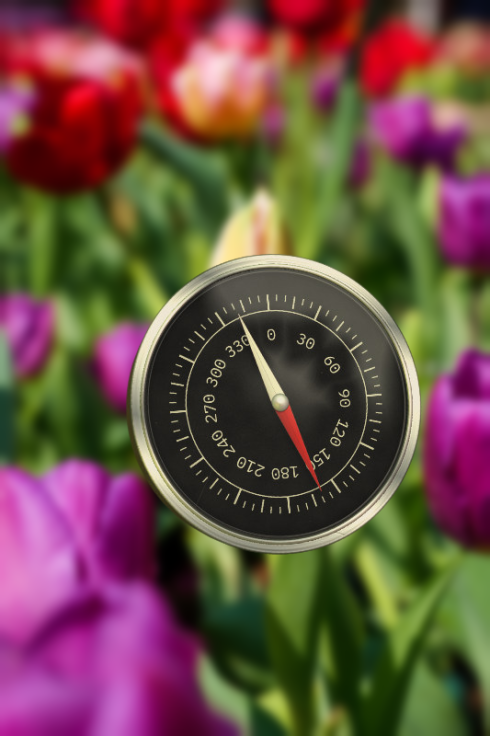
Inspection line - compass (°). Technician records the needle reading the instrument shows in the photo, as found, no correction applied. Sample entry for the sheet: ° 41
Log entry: ° 160
